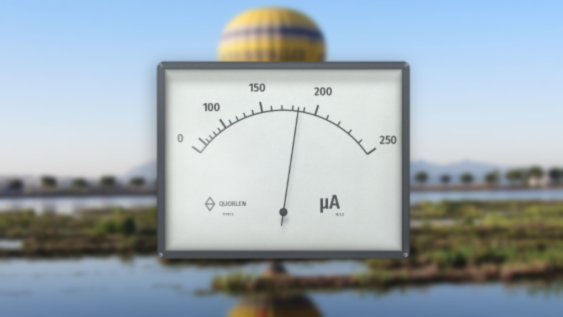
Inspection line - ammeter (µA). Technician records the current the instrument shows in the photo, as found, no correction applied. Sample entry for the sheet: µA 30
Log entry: µA 185
